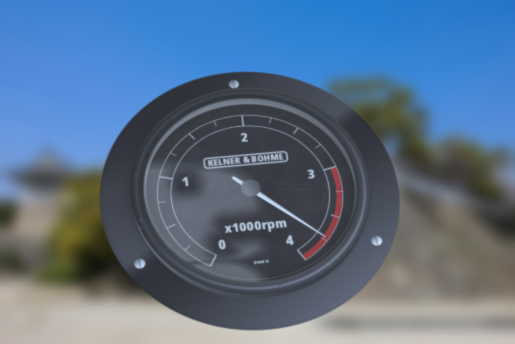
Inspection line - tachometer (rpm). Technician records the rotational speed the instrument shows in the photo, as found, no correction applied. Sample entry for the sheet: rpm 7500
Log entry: rpm 3750
